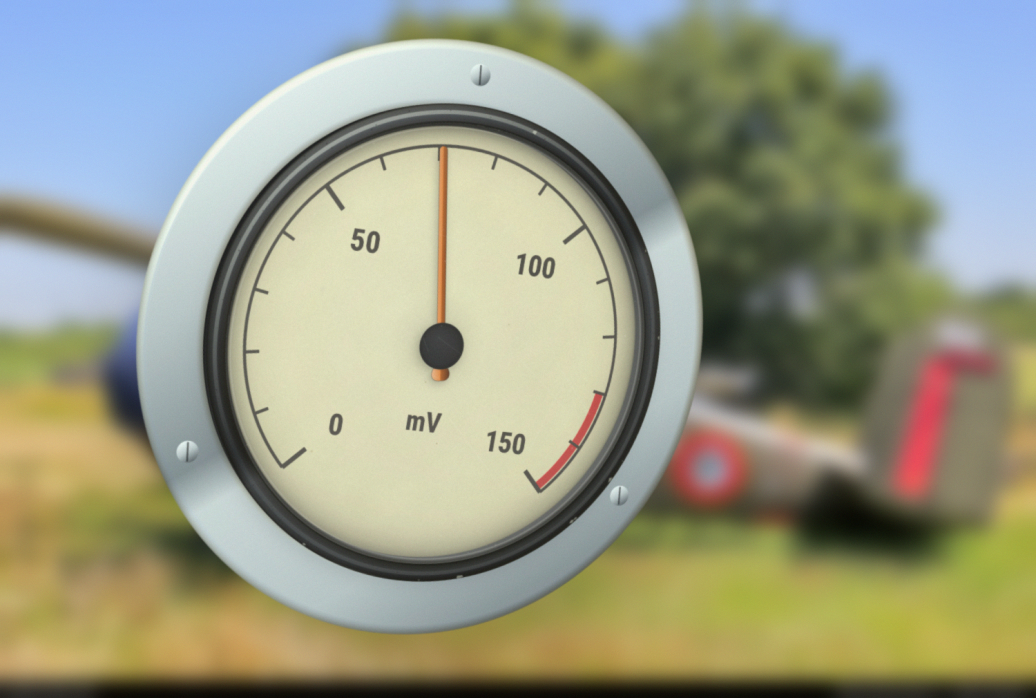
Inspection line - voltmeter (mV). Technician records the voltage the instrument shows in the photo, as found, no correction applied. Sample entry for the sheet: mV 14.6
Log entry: mV 70
